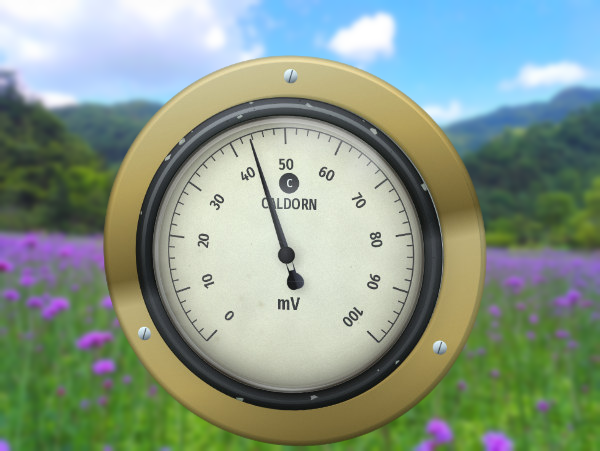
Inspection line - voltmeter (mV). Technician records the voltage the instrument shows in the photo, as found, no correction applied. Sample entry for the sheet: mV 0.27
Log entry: mV 44
